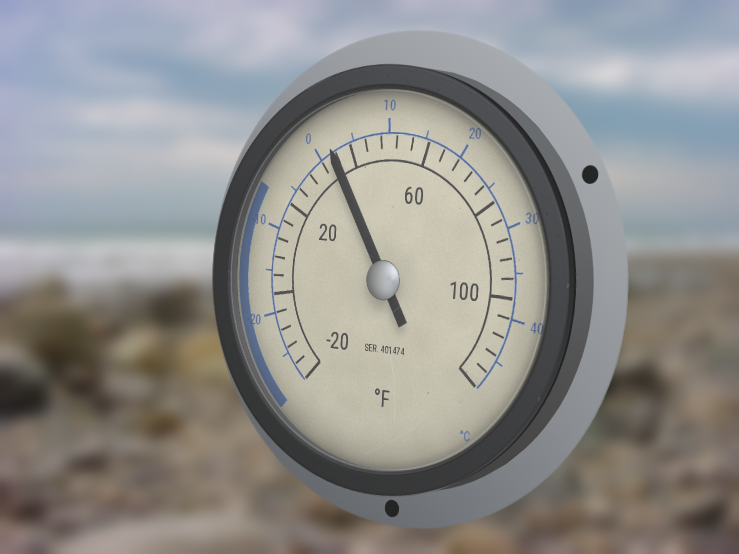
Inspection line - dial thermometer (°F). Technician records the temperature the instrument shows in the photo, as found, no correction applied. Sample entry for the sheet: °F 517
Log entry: °F 36
